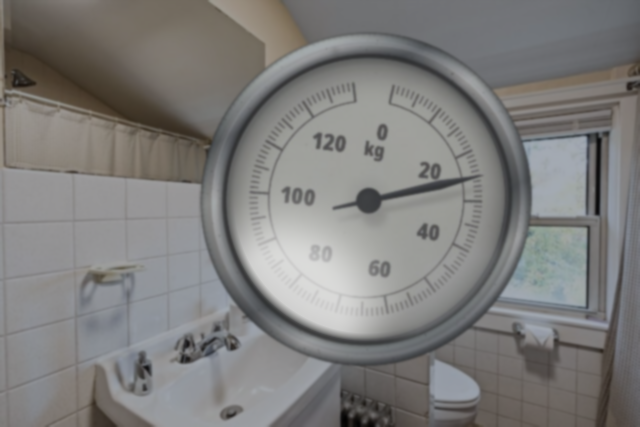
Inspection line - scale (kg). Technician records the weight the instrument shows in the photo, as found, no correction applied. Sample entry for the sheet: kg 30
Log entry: kg 25
